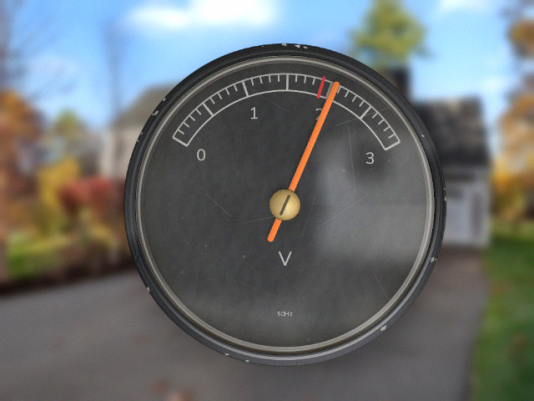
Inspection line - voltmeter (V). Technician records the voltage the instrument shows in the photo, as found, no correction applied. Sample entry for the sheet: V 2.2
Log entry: V 2.05
